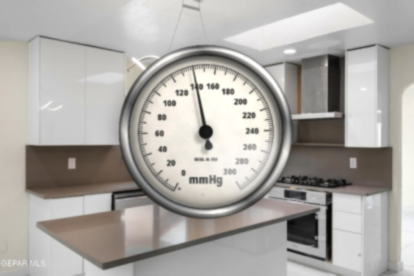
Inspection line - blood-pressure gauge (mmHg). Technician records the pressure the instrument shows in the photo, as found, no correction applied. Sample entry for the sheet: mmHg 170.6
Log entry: mmHg 140
